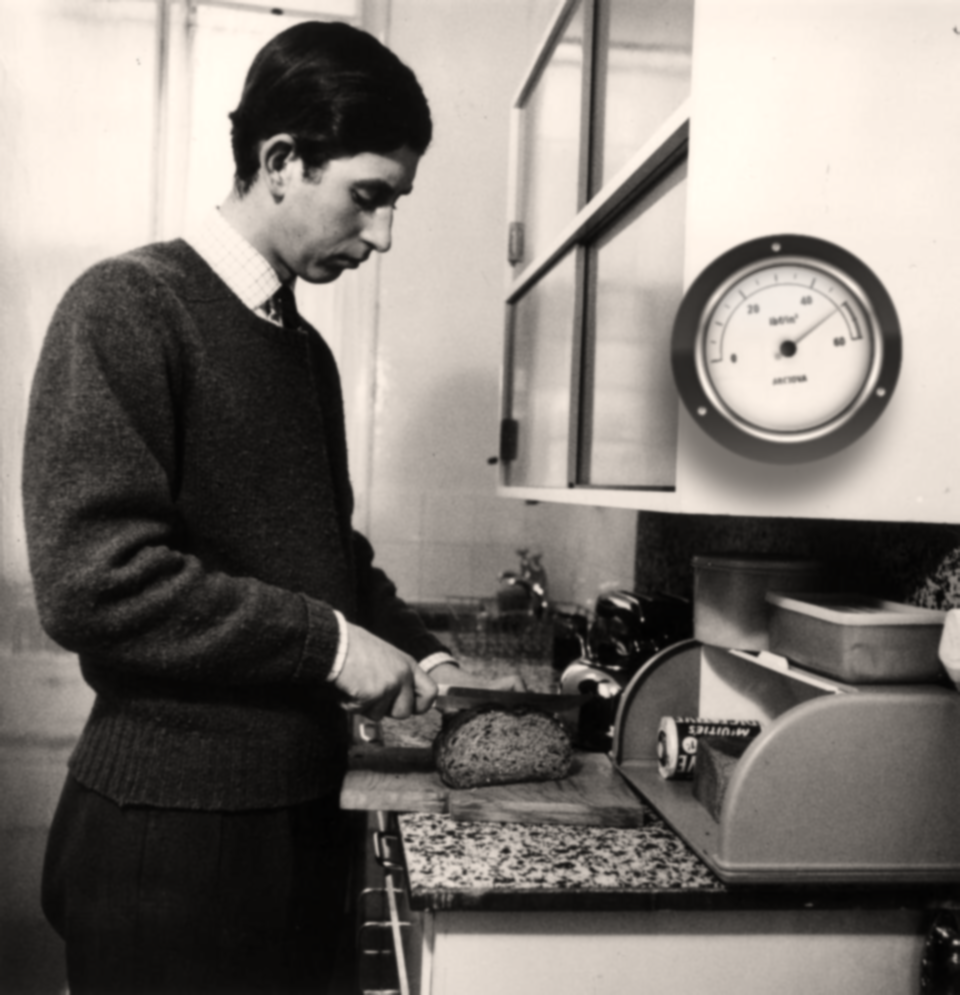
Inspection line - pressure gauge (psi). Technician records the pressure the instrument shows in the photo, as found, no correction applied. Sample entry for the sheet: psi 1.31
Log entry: psi 50
